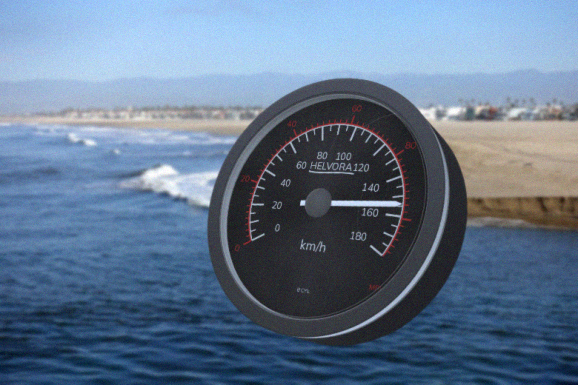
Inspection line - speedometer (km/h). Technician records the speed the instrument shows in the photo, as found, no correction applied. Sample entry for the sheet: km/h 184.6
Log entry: km/h 155
